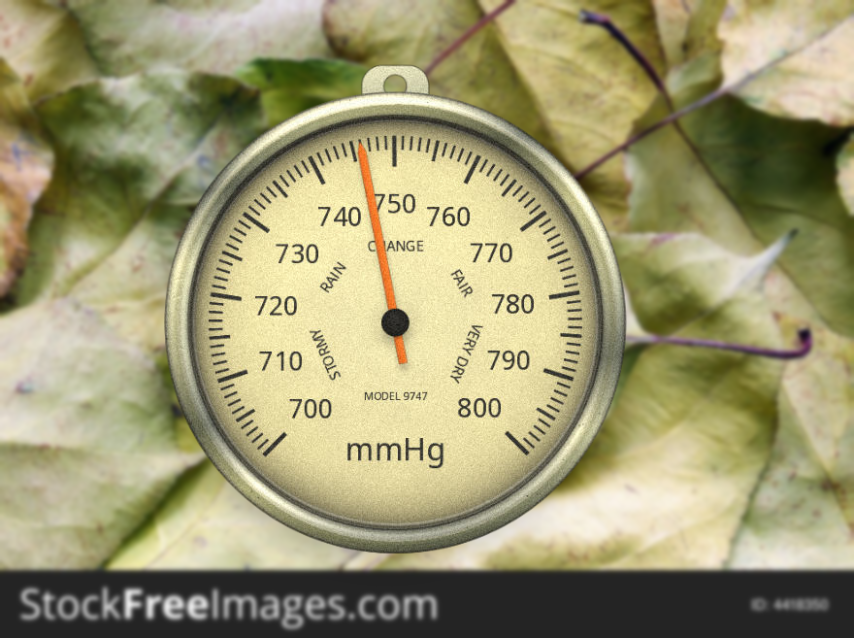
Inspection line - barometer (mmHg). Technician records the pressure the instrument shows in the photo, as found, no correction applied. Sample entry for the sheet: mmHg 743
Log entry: mmHg 746
